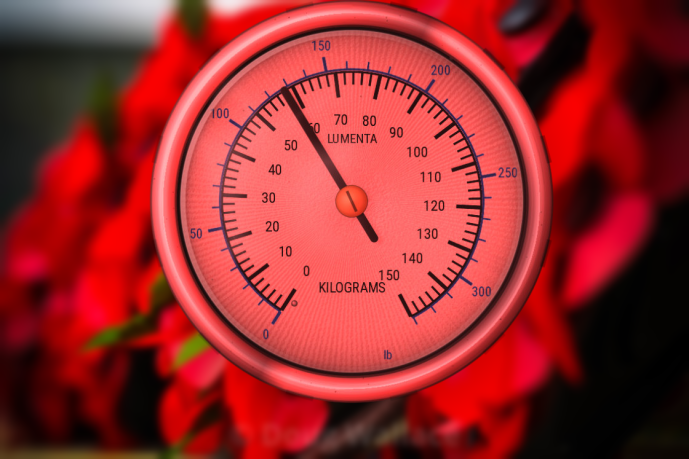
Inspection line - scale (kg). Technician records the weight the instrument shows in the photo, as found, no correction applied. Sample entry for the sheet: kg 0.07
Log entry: kg 58
